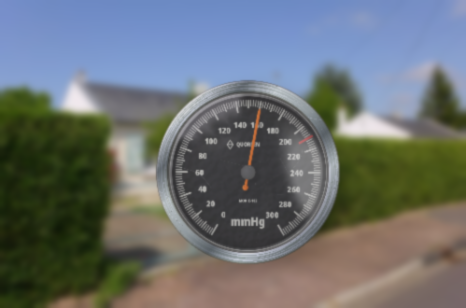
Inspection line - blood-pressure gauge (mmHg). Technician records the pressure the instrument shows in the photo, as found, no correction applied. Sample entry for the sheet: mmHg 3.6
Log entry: mmHg 160
